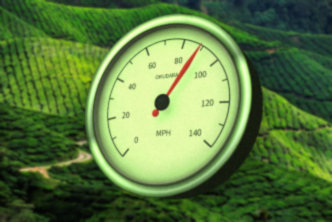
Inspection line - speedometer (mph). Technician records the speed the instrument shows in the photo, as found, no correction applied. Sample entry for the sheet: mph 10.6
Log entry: mph 90
